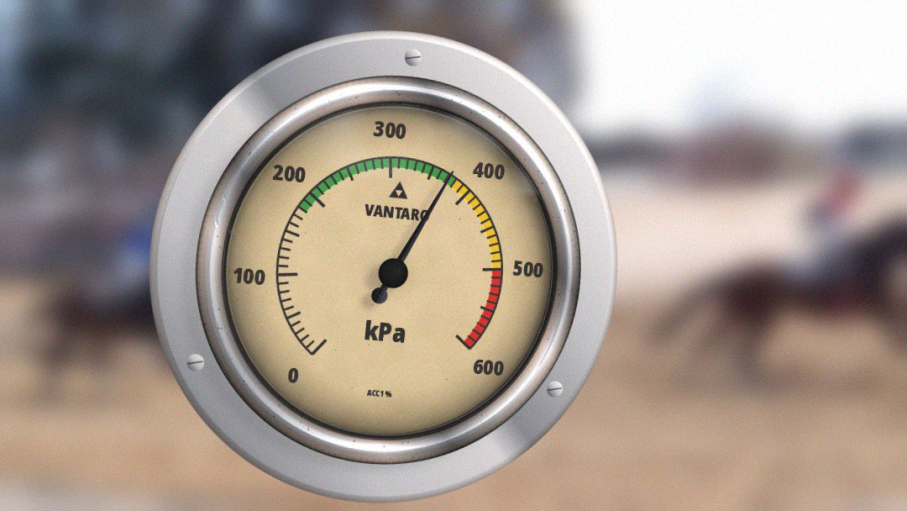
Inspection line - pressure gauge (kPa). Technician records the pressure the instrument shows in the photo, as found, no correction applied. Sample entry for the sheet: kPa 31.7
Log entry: kPa 370
